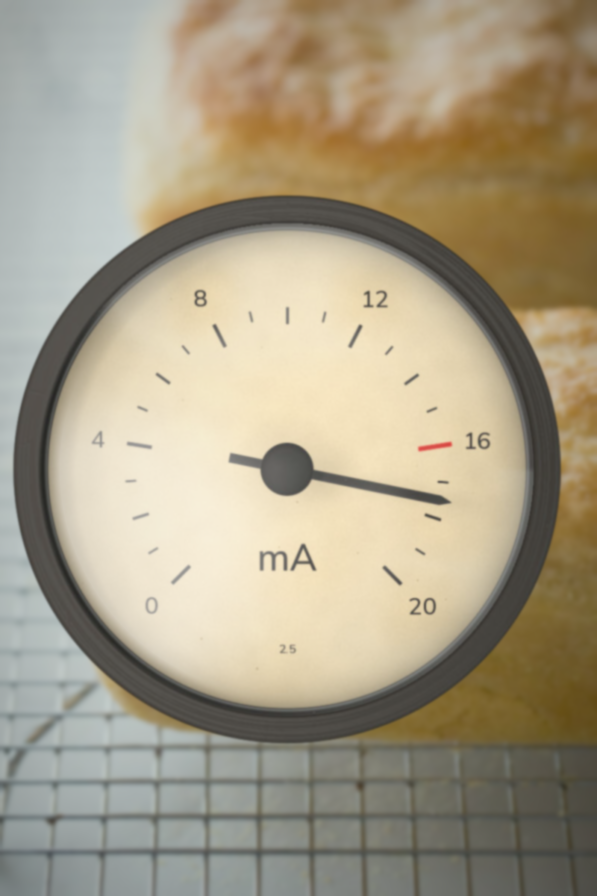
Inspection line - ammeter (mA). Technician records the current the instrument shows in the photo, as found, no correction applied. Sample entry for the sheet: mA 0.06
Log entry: mA 17.5
